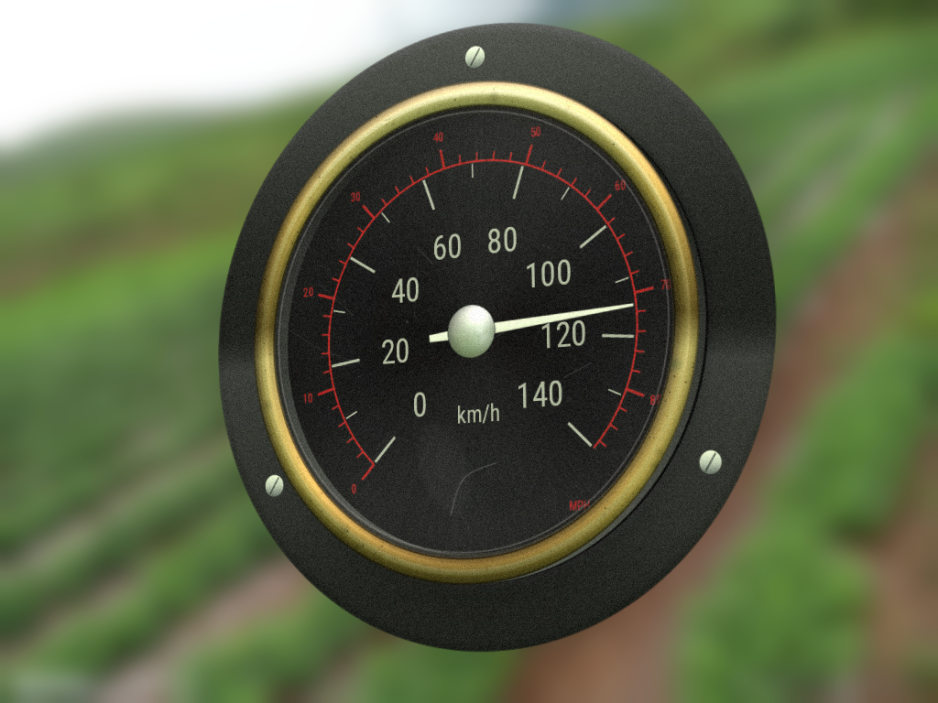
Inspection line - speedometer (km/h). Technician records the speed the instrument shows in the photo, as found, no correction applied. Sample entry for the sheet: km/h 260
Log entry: km/h 115
